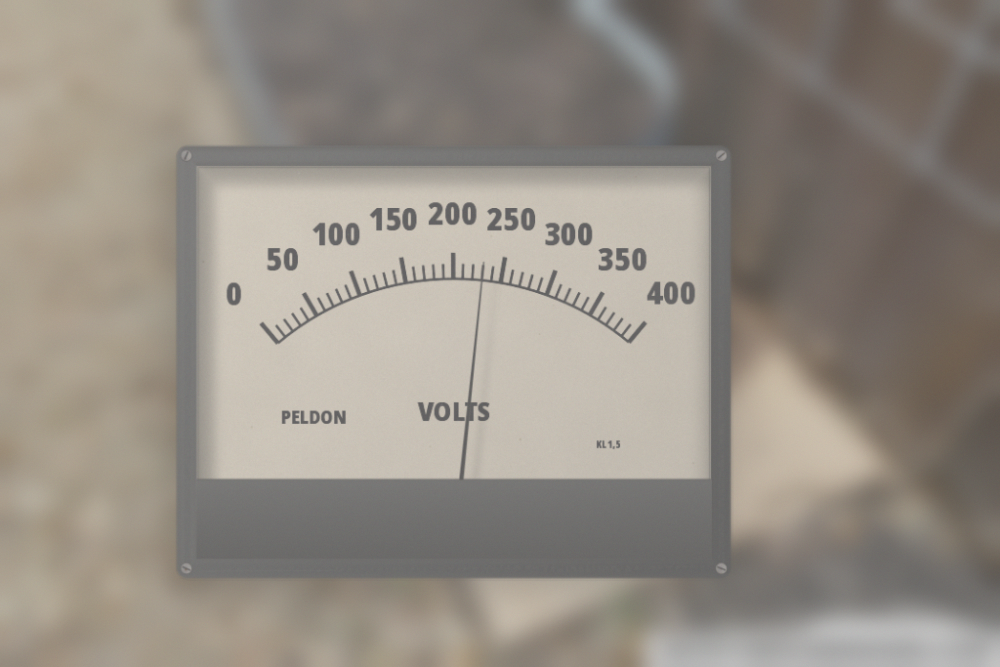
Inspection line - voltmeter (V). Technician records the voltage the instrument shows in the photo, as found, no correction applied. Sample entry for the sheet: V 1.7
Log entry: V 230
